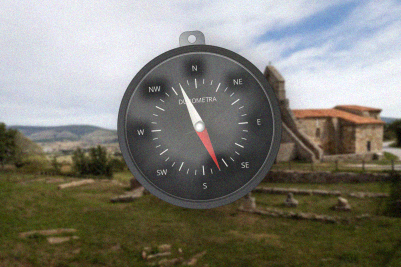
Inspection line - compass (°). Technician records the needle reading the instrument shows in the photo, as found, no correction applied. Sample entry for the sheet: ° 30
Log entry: ° 160
